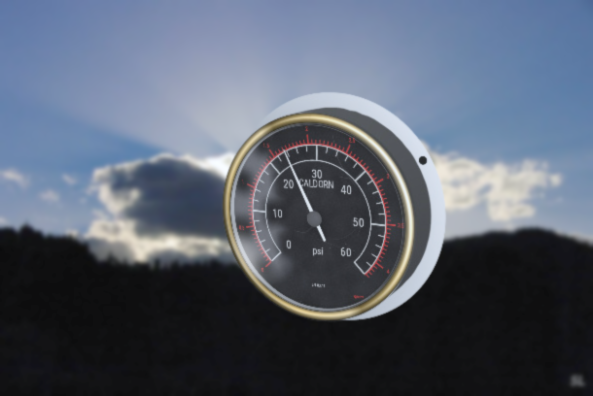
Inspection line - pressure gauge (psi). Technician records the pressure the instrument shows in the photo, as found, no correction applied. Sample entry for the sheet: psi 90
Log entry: psi 24
